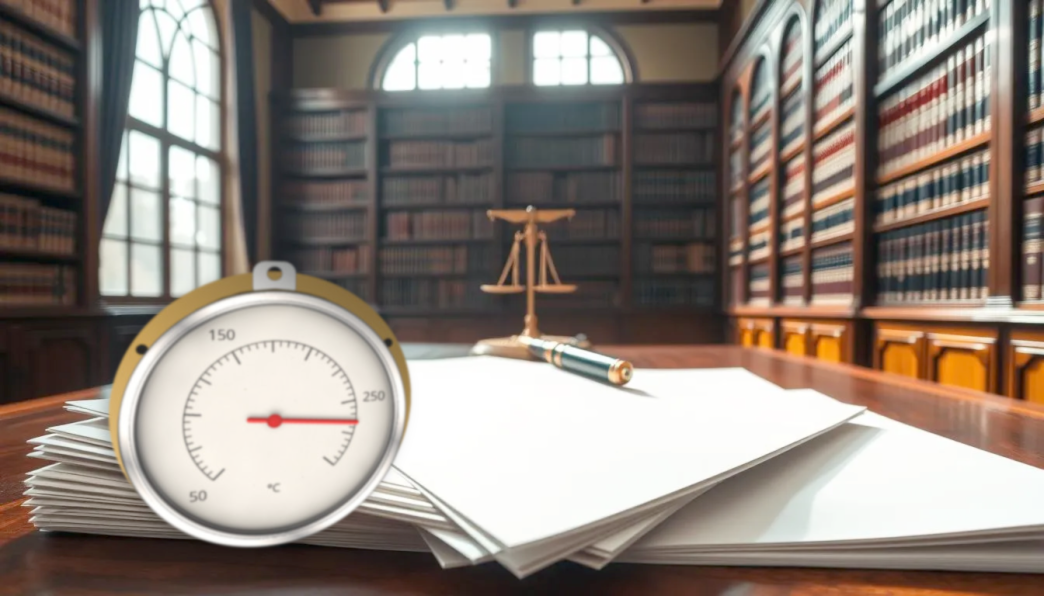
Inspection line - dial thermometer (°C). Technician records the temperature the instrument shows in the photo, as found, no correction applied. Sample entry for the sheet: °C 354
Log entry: °C 265
